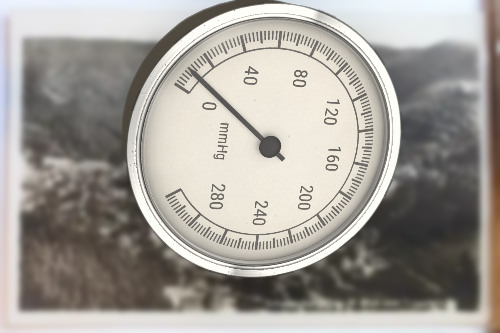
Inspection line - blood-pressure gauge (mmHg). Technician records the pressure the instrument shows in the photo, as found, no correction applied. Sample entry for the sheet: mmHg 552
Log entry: mmHg 10
